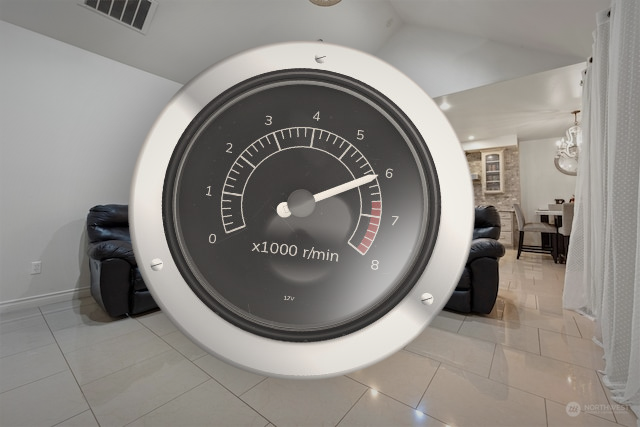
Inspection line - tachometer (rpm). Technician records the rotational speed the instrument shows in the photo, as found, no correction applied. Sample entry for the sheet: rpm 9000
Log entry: rpm 6000
